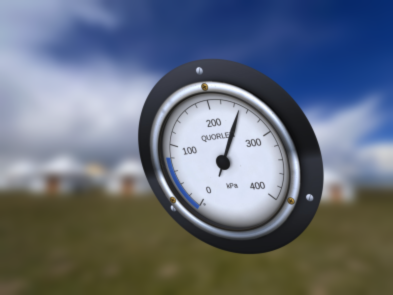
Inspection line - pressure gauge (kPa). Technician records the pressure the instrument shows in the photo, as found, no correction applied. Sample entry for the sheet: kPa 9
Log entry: kPa 250
